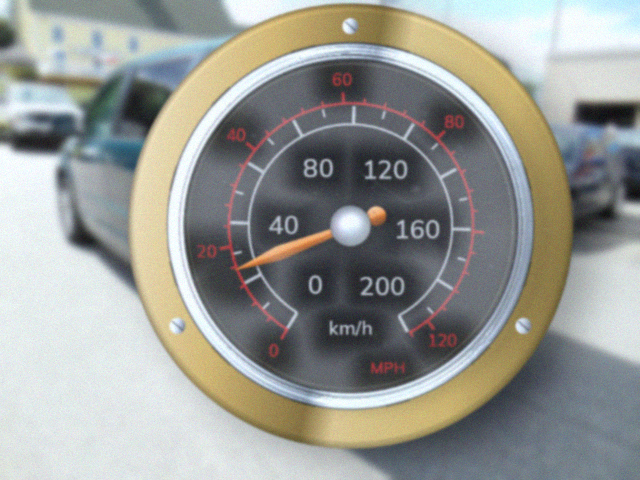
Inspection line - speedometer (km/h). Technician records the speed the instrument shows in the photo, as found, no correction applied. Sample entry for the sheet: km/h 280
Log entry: km/h 25
